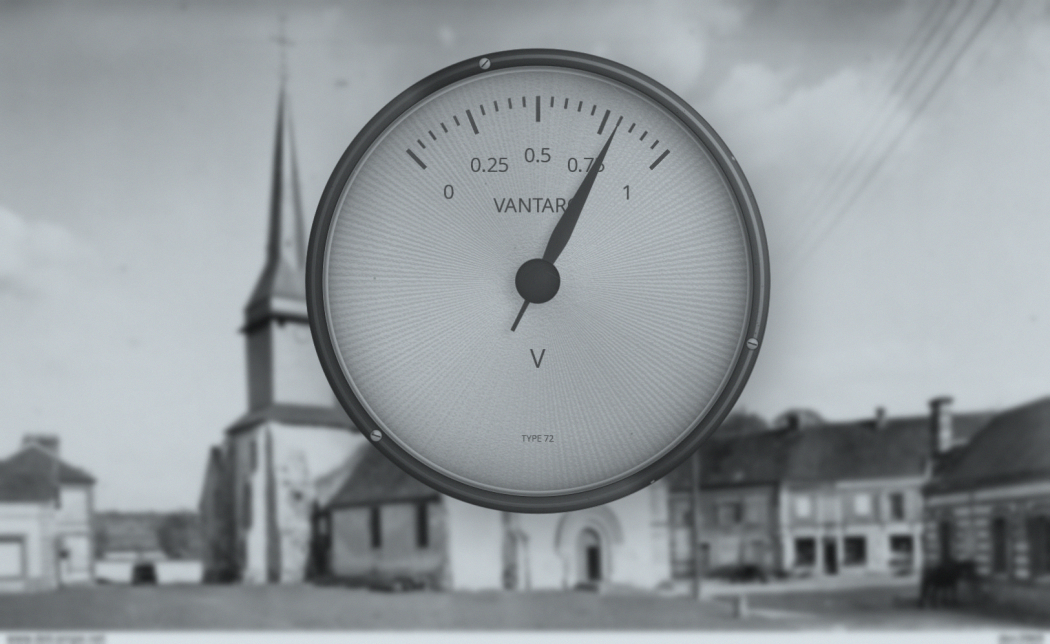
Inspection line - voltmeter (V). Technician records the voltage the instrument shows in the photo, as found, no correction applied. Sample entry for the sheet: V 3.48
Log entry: V 0.8
